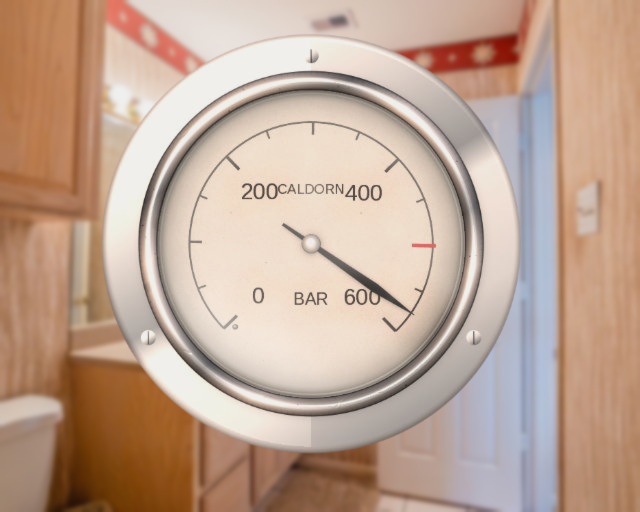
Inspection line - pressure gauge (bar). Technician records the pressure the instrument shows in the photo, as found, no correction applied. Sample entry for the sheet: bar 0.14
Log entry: bar 575
